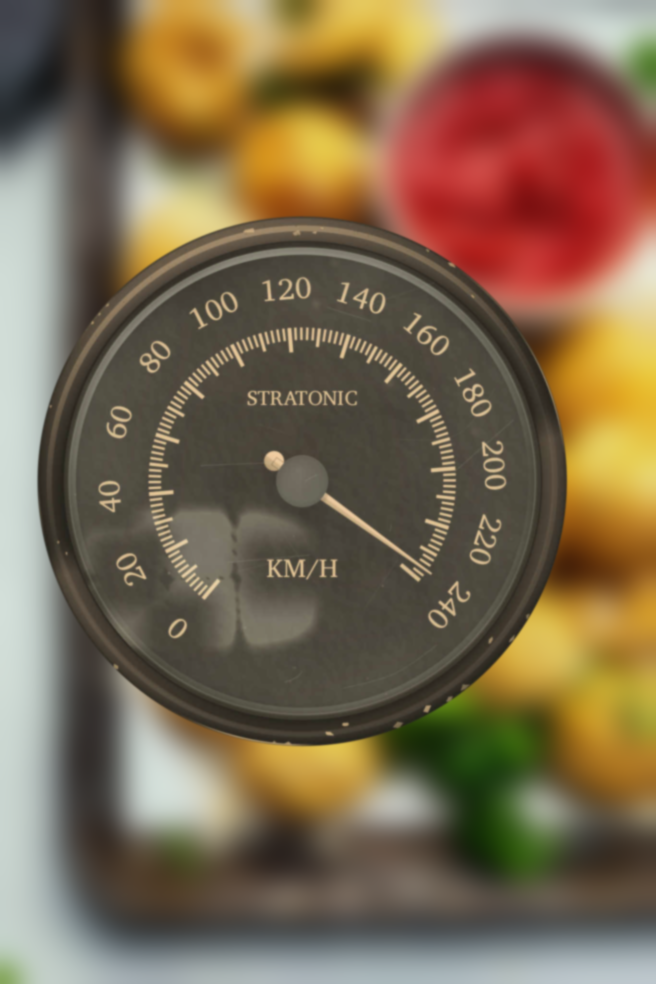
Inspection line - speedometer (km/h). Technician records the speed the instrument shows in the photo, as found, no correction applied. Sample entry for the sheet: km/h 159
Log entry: km/h 236
